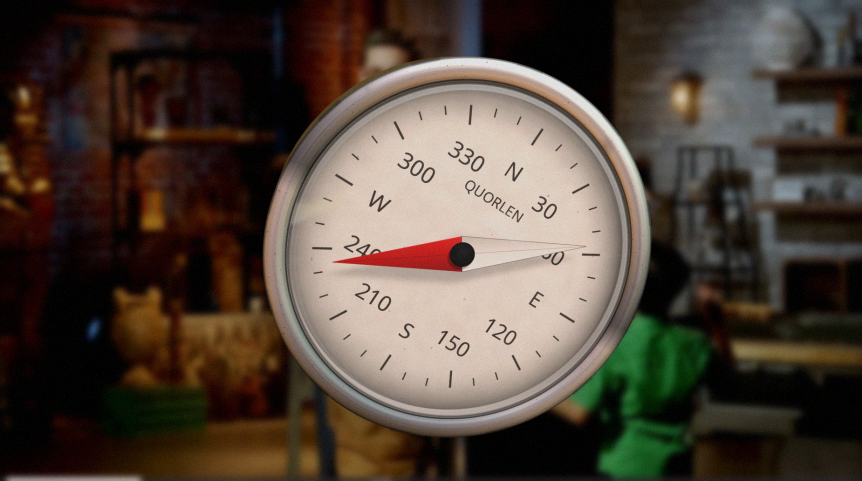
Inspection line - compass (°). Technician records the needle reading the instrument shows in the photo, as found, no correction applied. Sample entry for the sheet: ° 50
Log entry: ° 235
